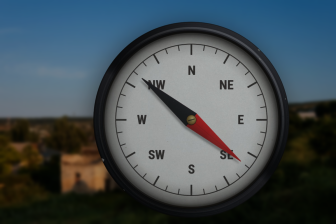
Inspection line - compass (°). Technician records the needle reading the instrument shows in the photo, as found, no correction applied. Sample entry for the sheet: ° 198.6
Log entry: ° 130
